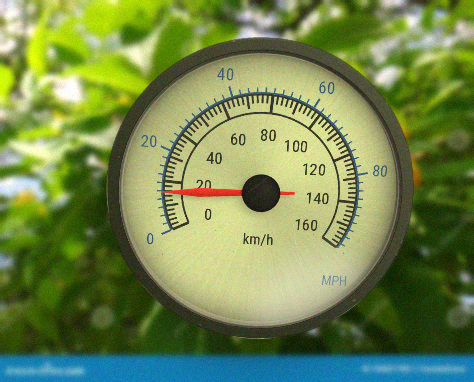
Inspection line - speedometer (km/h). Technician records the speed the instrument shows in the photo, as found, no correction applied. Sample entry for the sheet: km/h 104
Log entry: km/h 16
